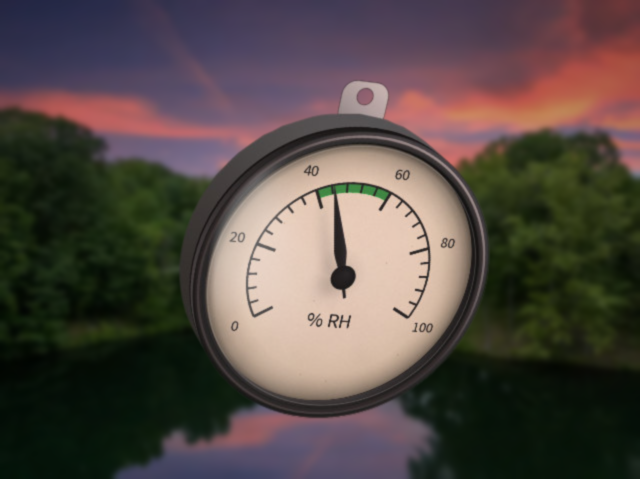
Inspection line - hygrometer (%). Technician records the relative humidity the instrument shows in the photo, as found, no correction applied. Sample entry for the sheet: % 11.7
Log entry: % 44
